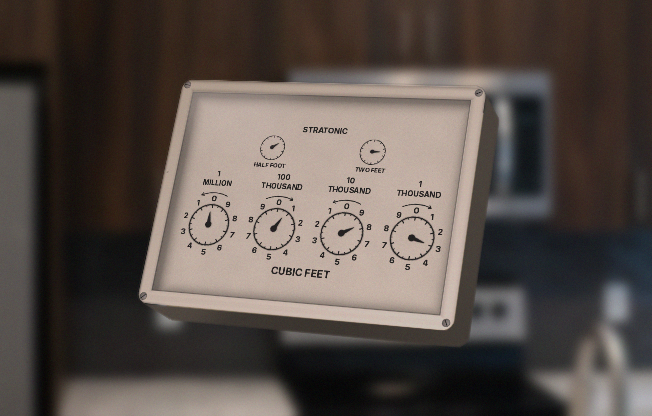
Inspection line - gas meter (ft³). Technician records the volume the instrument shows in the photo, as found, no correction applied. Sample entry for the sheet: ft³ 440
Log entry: ft³ 8300
